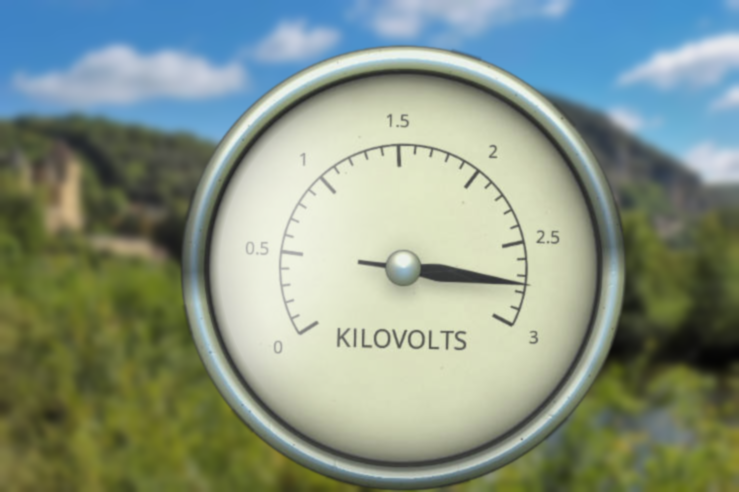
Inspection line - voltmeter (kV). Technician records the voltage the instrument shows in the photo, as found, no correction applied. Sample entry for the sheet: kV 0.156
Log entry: kV 2.75
